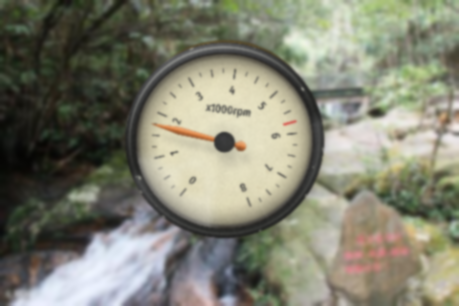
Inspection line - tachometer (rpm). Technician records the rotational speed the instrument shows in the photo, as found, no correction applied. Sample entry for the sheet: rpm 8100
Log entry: rpm 1750
